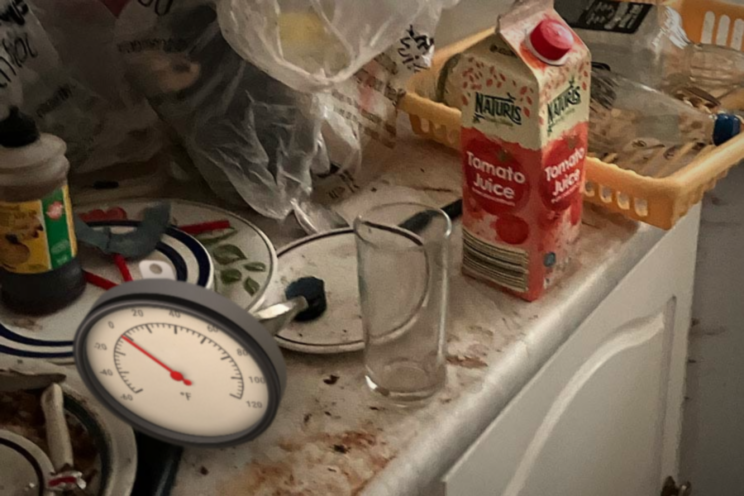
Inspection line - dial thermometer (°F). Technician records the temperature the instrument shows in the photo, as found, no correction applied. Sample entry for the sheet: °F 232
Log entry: °F 0
